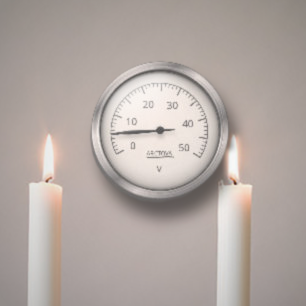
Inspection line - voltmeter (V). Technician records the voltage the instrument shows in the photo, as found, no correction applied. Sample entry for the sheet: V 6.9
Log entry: V 5
